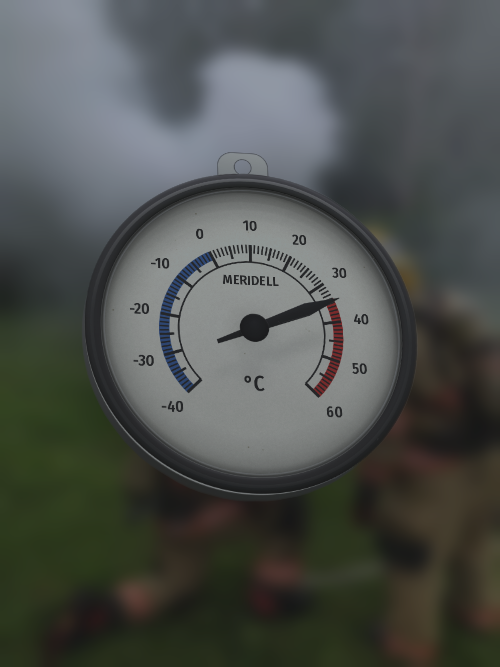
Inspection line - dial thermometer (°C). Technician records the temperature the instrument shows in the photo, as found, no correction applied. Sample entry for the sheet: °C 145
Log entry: °C 35
